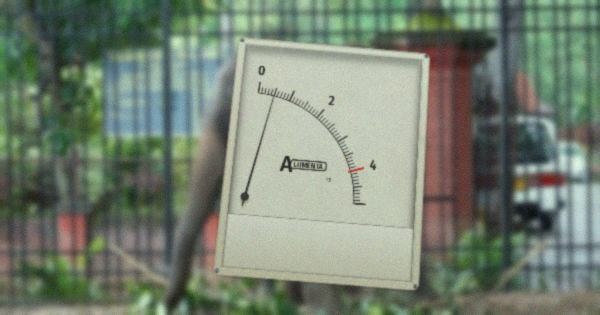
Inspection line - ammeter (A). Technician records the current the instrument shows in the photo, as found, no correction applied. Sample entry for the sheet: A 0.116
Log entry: A 0.5
